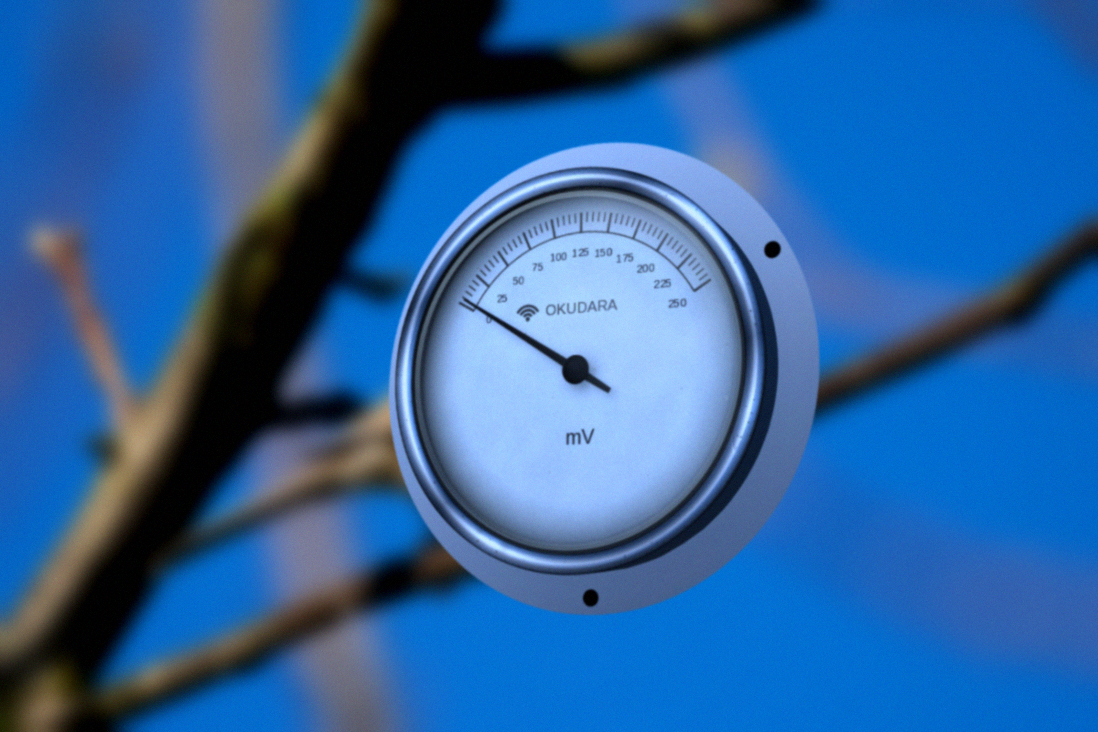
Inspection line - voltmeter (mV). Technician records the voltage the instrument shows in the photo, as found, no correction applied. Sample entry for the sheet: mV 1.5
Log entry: mV 5
